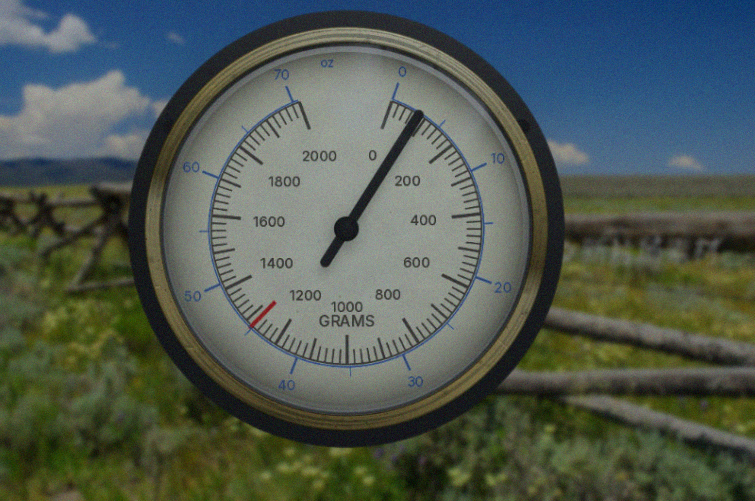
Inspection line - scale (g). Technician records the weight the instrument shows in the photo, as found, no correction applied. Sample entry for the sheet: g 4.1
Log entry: g 80
